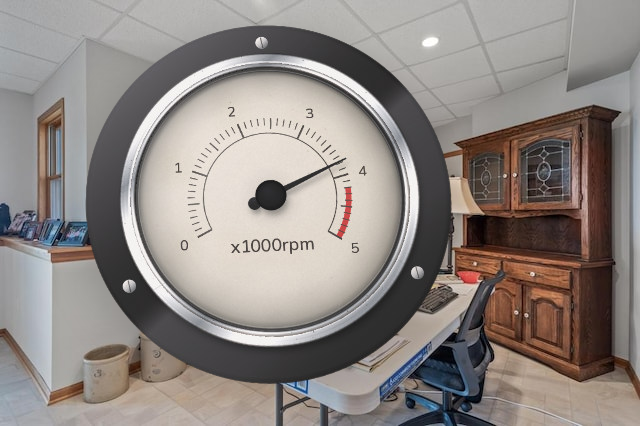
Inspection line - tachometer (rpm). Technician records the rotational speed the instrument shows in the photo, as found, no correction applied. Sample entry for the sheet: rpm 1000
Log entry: rpm 3800
